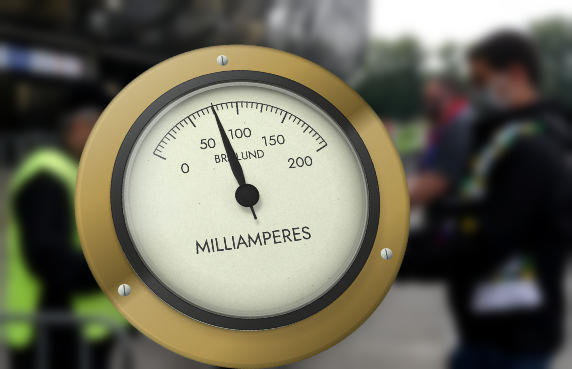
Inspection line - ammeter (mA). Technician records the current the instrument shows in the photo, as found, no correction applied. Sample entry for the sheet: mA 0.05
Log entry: mA 75
